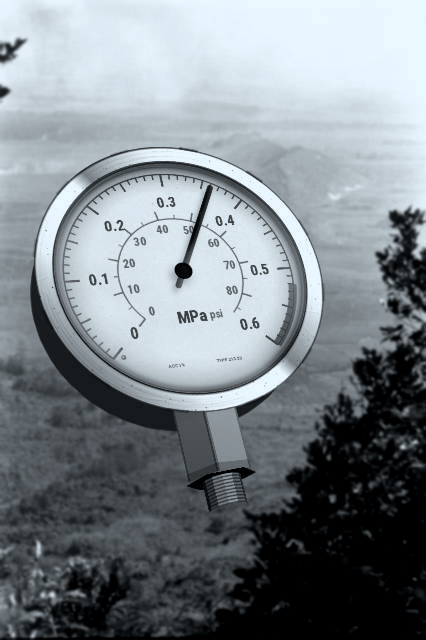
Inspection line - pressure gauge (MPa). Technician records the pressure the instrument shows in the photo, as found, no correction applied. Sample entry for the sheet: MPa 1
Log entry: MPa 0.36
